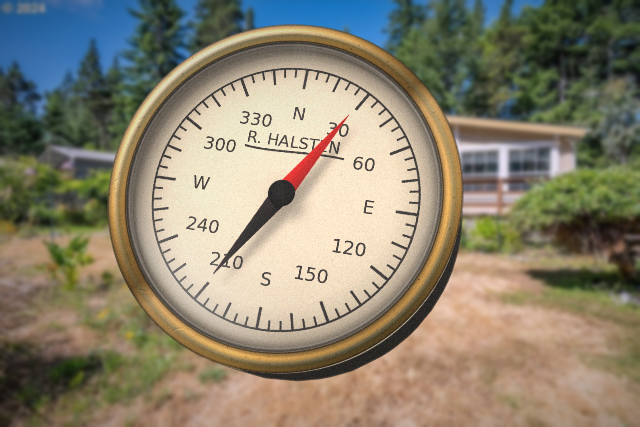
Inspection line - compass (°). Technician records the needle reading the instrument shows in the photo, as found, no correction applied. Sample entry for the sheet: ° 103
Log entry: ° 30
